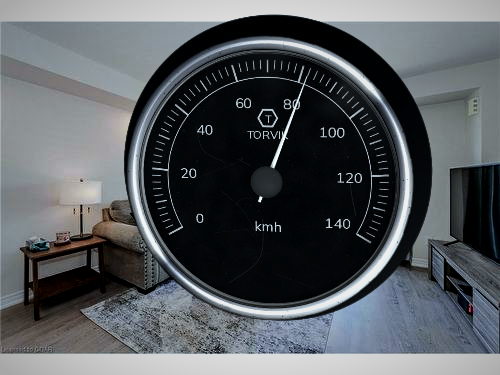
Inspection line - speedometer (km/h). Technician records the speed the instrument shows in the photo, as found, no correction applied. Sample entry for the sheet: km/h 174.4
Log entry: km/h 82
